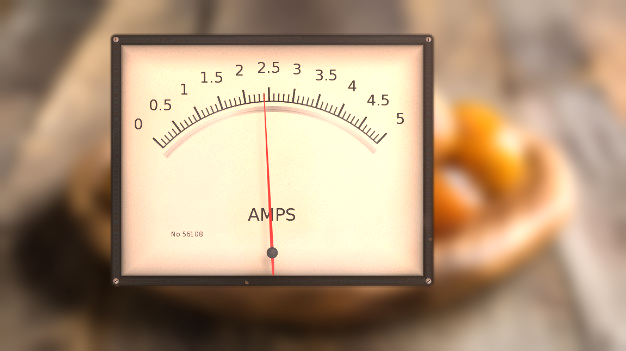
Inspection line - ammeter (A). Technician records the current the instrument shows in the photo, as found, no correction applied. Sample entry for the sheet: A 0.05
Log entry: A 2.4
